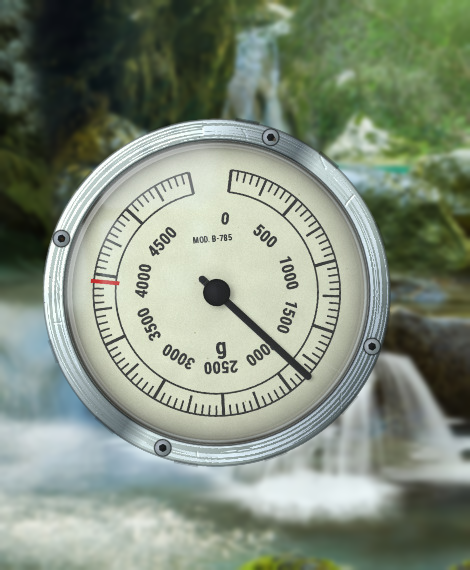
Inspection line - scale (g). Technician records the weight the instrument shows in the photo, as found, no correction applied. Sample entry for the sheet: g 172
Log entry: g 1850
